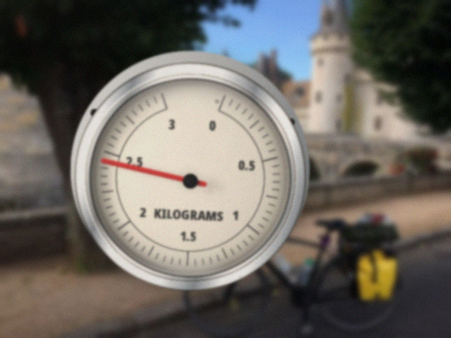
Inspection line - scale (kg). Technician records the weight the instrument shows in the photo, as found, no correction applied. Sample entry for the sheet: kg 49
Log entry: kg 2.45
